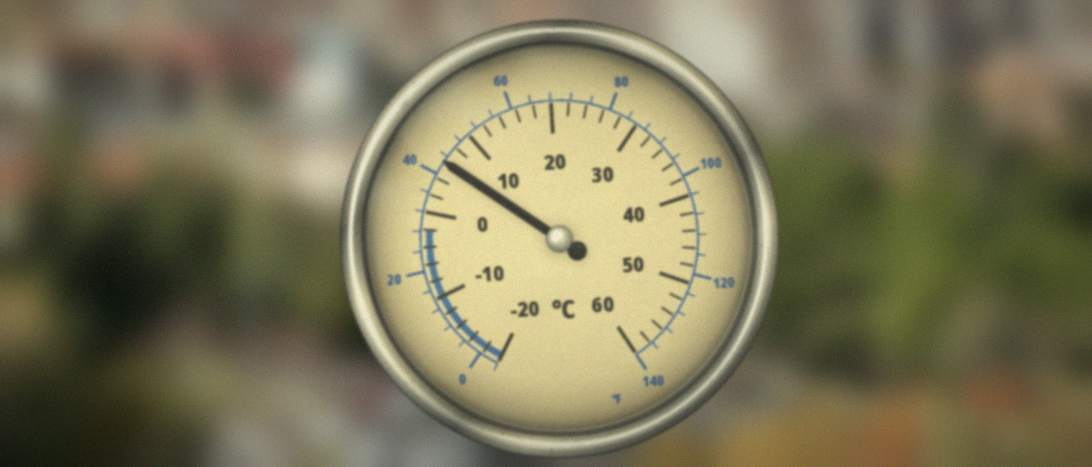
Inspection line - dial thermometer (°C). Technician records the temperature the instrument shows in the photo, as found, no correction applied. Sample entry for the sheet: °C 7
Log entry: °C 6
